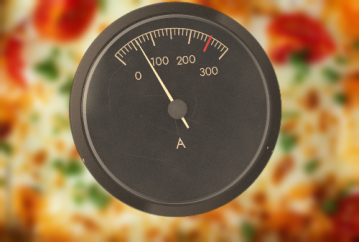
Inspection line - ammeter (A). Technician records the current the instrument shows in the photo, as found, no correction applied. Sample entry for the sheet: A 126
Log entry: A 60
